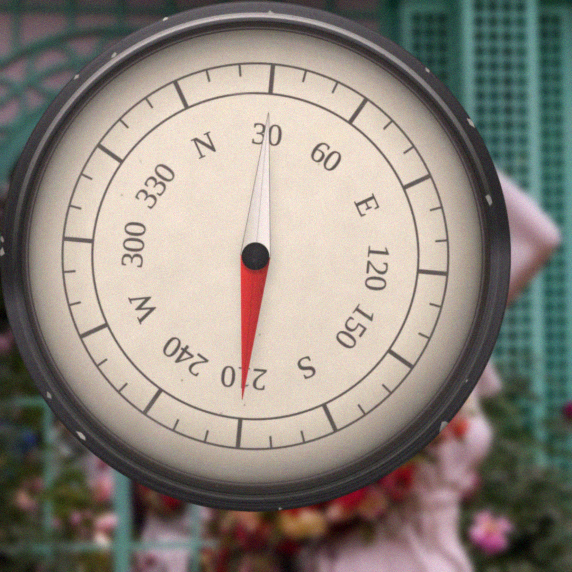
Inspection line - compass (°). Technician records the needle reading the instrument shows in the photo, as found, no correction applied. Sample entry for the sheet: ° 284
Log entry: ° 210
